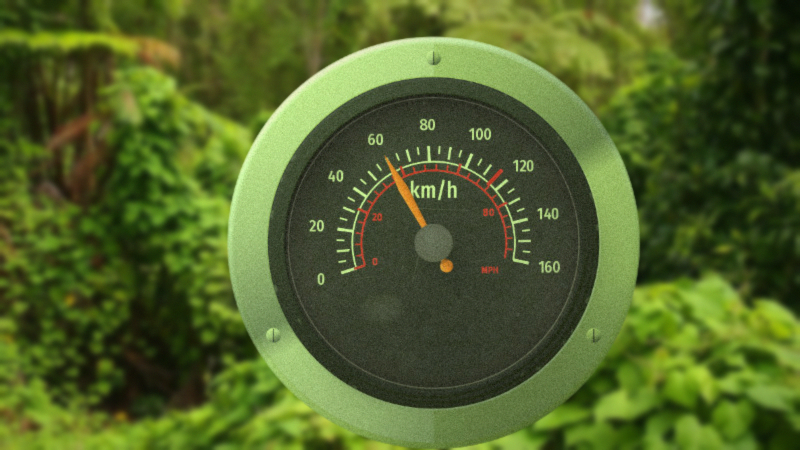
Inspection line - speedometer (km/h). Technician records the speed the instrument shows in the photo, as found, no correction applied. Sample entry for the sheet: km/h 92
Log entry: km/h 60
